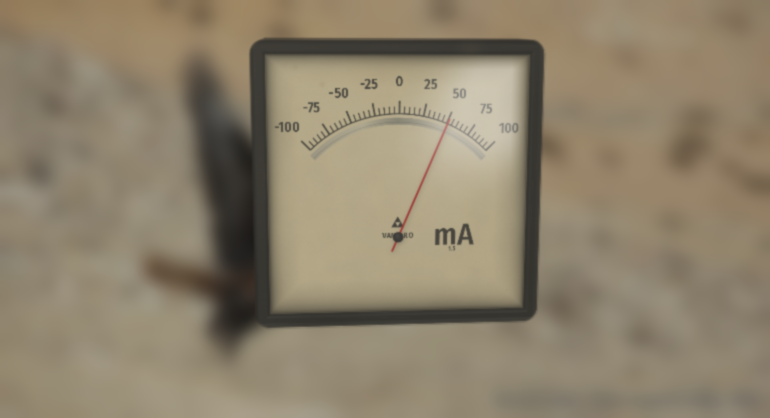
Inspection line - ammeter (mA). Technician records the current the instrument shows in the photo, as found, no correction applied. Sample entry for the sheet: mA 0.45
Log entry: mA 50
